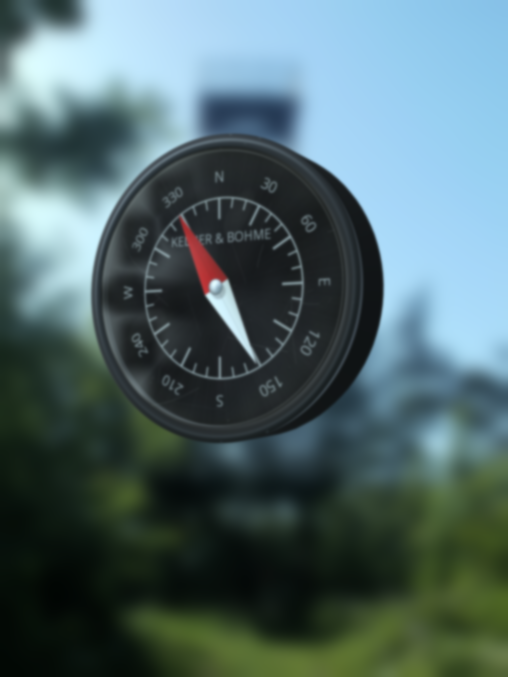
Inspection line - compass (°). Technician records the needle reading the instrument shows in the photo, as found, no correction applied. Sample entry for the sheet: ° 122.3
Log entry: ° 330
